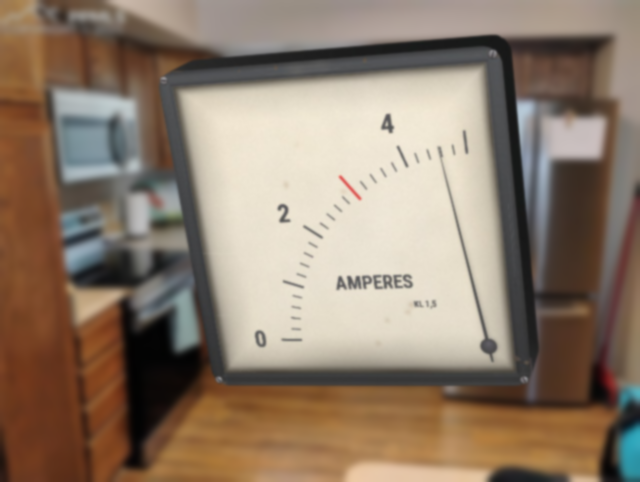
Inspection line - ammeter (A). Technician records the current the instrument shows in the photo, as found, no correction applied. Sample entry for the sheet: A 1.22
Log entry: A 4.6
